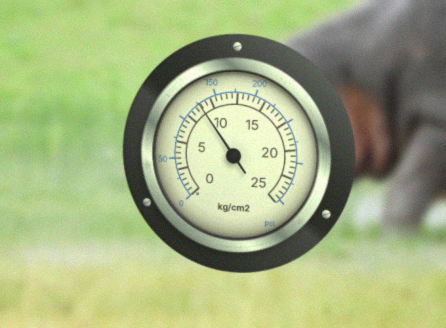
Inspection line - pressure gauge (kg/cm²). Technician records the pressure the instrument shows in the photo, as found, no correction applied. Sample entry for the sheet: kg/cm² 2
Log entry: kg/cm² 9
